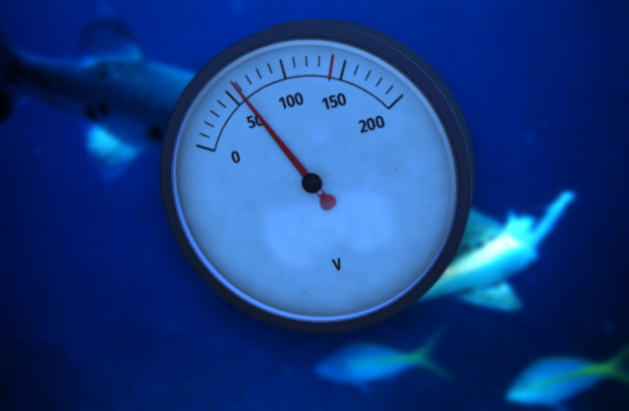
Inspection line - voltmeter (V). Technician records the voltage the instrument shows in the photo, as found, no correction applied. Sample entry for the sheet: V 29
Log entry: V 60
